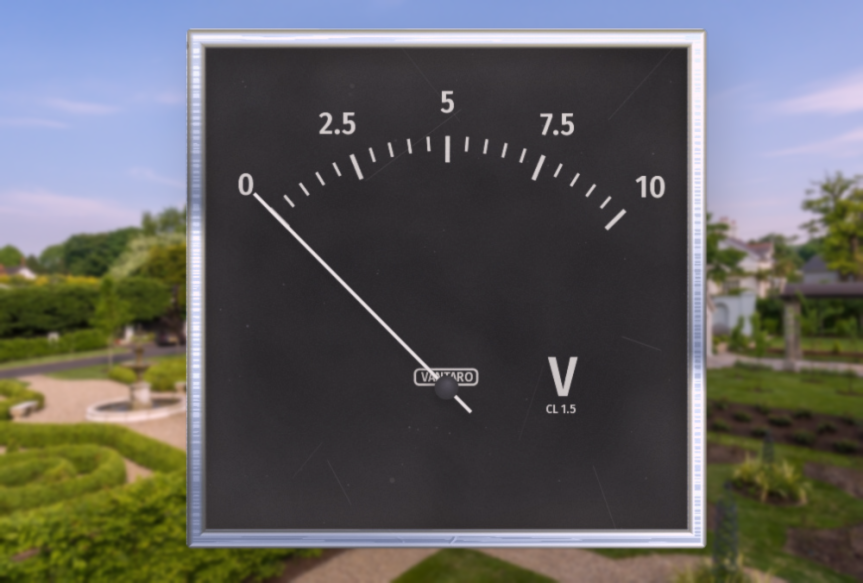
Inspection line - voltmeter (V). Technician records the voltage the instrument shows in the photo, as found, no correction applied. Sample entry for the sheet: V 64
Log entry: V 0
